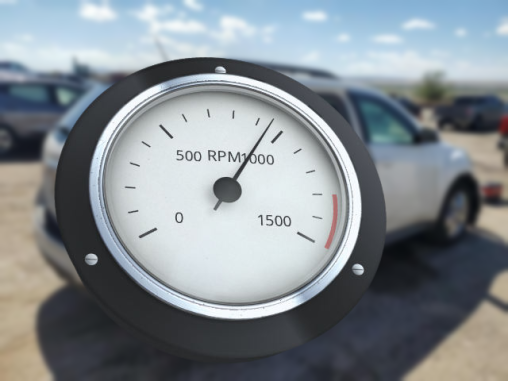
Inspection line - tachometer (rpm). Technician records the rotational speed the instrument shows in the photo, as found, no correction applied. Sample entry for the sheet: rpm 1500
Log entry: rpm 950
